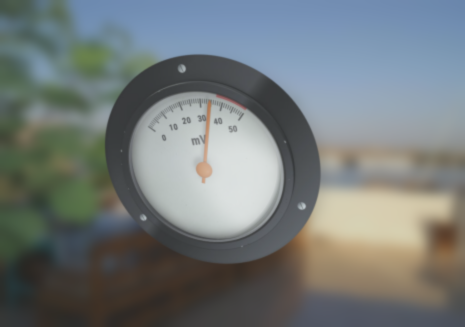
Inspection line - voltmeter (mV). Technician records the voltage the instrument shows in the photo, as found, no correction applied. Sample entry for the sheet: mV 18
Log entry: mV 35
